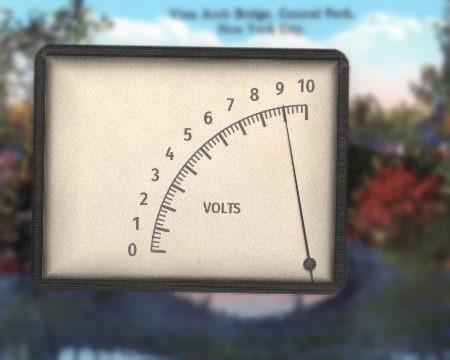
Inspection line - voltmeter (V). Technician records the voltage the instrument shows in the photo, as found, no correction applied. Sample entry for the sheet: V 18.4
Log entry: V 9
